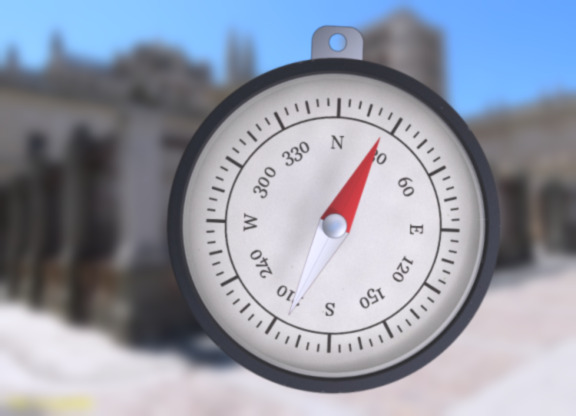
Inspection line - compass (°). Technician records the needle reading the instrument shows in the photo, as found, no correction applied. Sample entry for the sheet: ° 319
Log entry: ° 25
